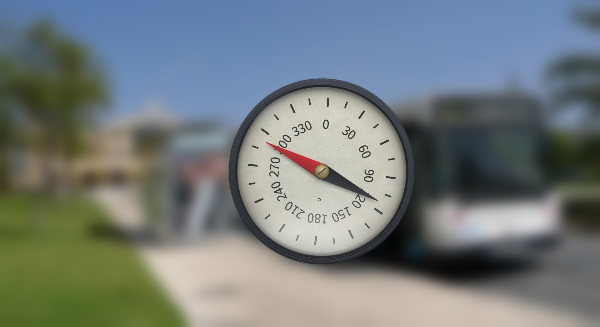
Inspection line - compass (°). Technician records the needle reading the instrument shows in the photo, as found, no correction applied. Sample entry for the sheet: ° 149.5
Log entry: ° 292.5
